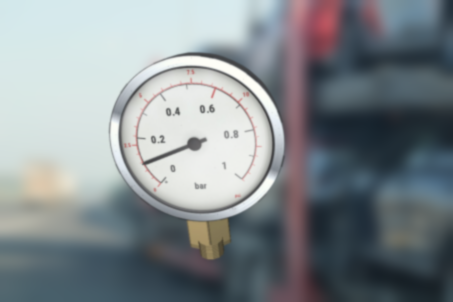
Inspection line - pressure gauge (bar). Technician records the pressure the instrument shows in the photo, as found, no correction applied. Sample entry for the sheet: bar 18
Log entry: bar 0.1
